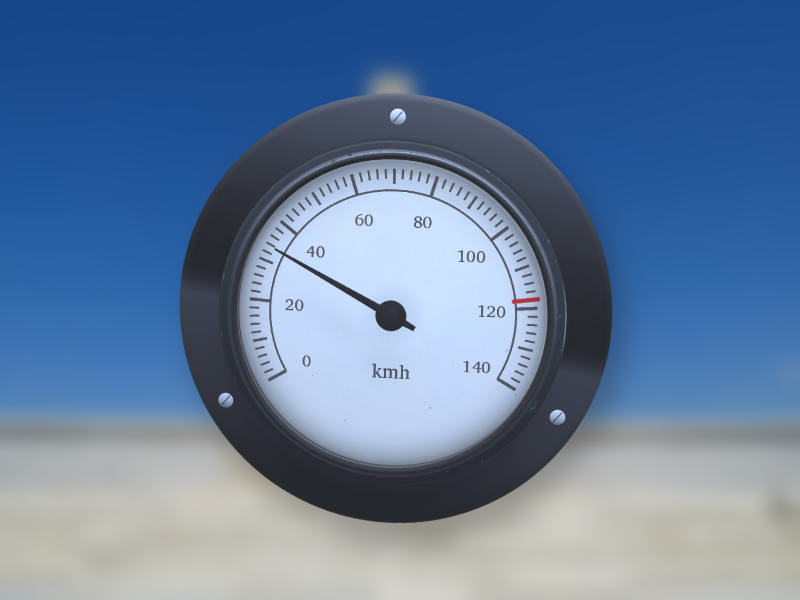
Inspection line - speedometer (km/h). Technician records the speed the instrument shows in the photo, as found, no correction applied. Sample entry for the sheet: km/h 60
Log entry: km/h 34
